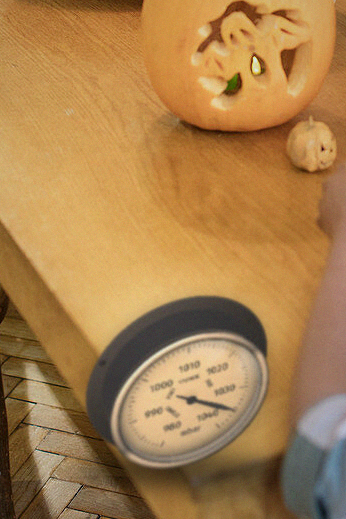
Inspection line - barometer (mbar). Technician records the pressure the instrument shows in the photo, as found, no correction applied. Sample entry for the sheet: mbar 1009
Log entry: mbar 1035
